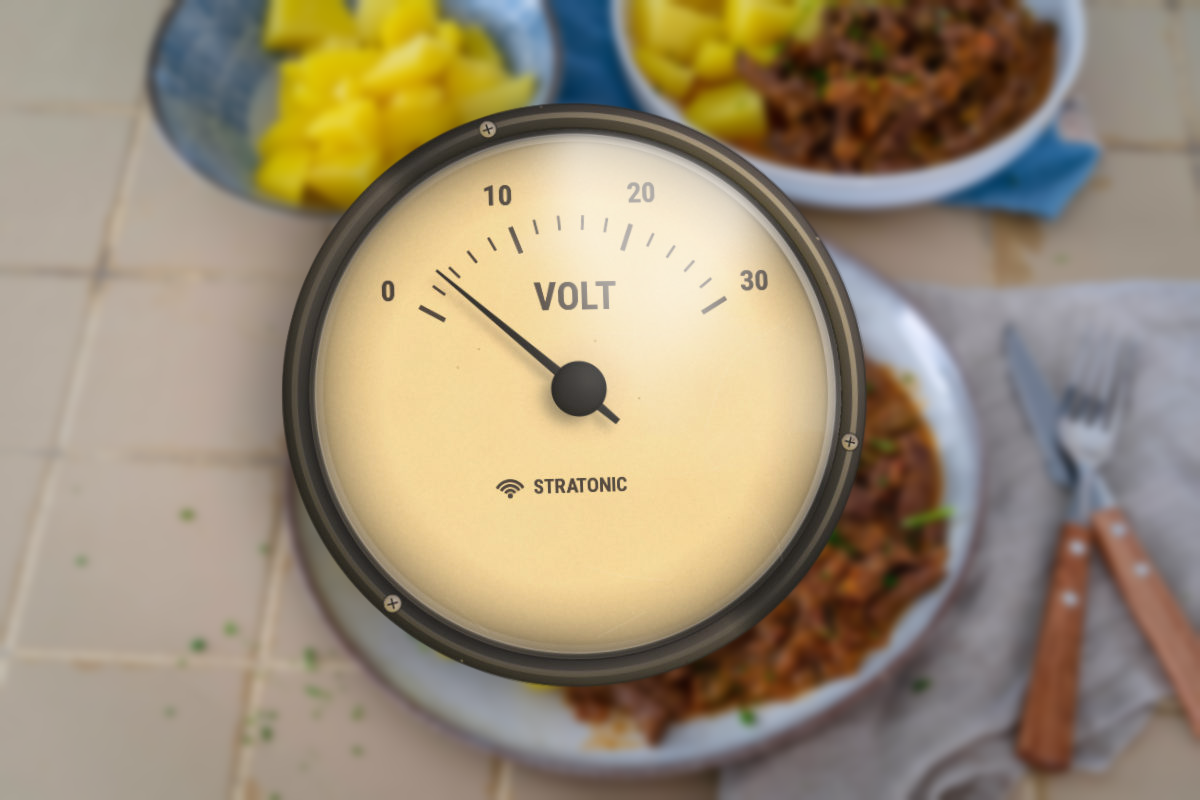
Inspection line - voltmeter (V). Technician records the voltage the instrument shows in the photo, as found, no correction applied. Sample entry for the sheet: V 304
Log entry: V 3
